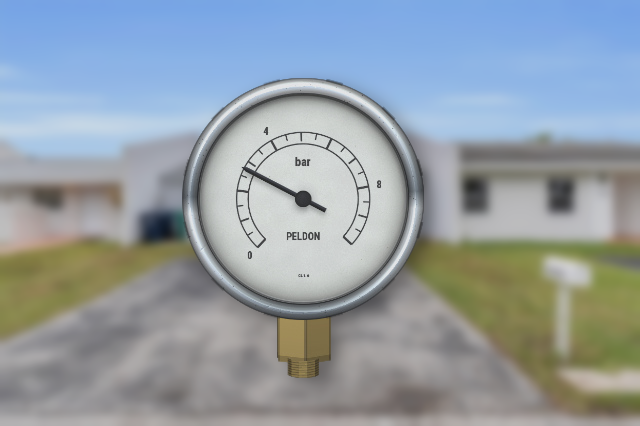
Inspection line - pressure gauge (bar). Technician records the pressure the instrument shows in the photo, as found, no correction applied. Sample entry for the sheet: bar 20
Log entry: bar 2.75
